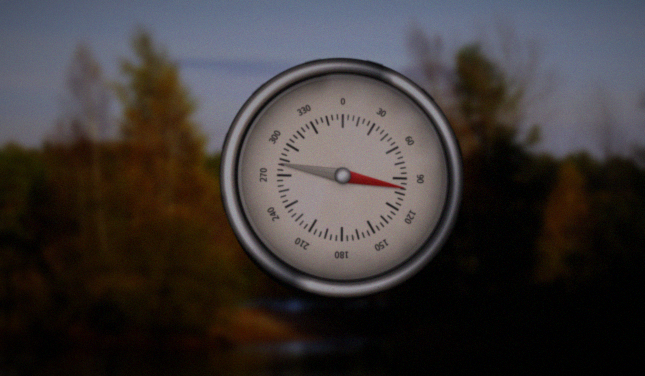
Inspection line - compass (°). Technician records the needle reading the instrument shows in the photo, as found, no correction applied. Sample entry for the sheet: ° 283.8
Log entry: ° 100
